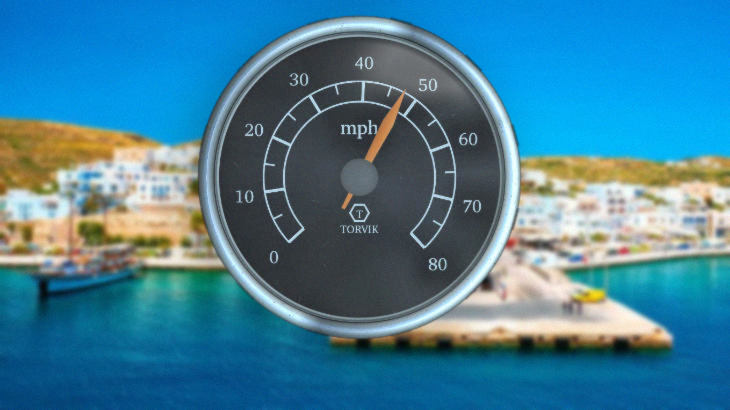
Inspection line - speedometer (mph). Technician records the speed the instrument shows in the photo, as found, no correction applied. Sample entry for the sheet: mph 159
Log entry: mph 47.5
